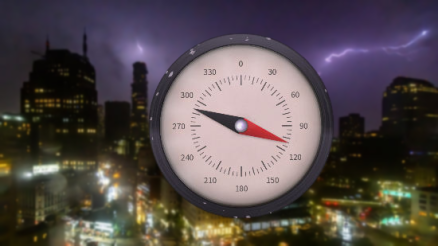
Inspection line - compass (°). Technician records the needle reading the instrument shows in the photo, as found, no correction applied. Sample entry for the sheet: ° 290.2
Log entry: ° 110
